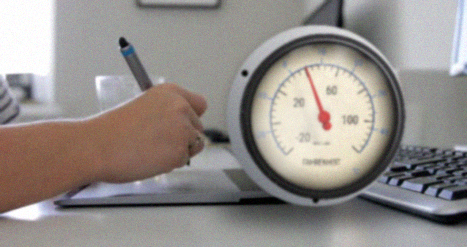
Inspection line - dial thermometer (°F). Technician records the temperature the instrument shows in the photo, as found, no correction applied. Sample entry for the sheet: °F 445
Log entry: °F 40
